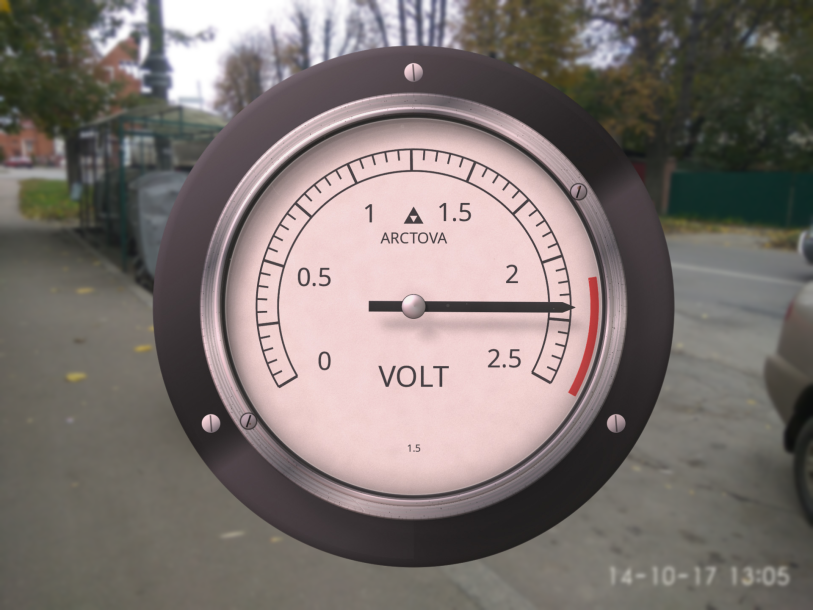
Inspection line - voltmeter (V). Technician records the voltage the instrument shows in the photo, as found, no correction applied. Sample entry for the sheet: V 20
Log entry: V 2.2
